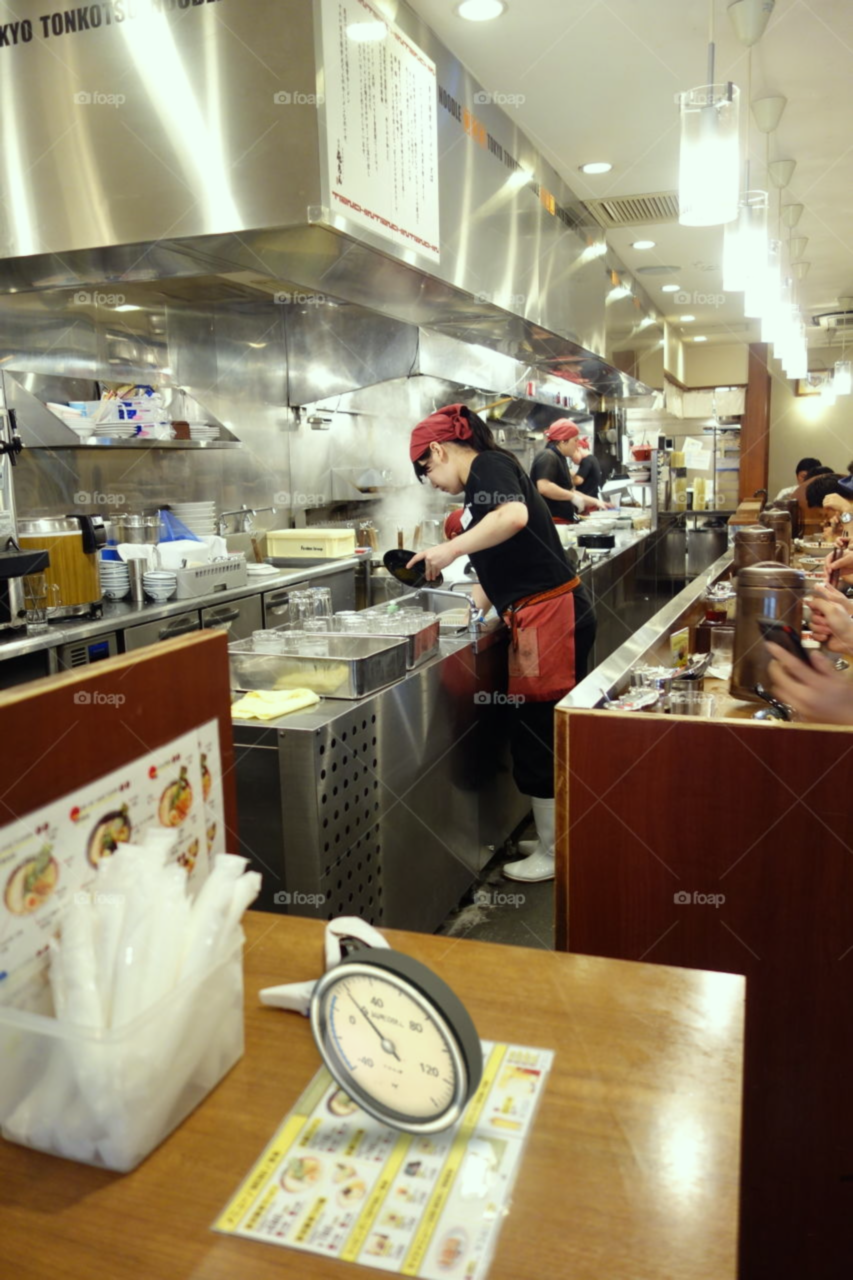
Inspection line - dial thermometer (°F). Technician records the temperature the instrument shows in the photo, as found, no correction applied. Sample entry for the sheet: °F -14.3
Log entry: °F 20
